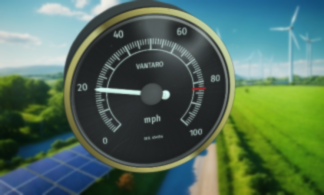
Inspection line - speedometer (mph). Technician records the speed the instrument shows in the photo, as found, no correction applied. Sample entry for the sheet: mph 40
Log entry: mph 20
